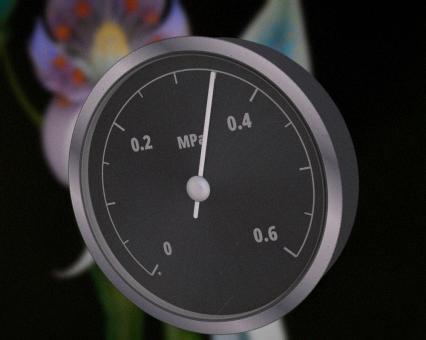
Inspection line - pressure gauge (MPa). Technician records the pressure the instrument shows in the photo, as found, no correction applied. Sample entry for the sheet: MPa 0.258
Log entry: MPa 0.35
